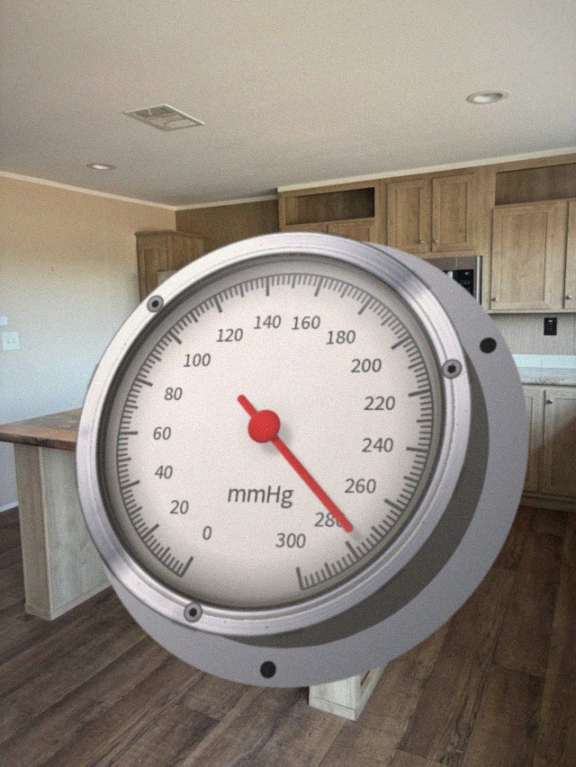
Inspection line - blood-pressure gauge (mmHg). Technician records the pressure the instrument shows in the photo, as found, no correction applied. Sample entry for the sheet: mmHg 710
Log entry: mmHg 276
